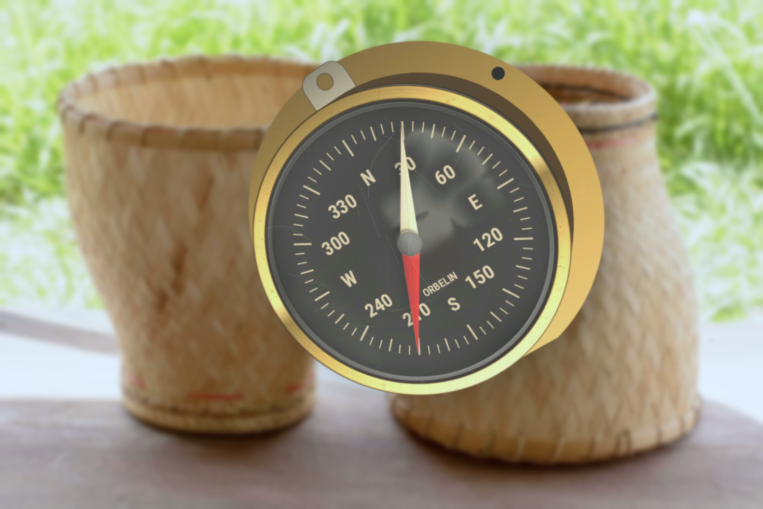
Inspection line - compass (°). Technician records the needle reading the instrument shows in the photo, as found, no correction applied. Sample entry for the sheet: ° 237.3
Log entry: ° 210
